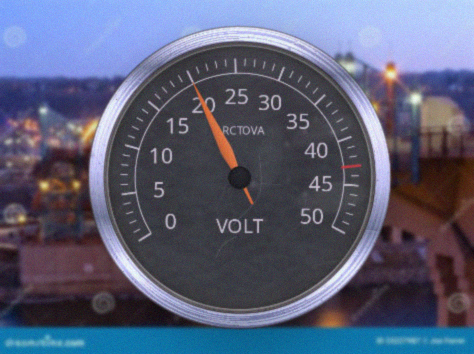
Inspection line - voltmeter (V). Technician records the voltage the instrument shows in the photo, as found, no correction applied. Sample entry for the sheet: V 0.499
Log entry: V 20
